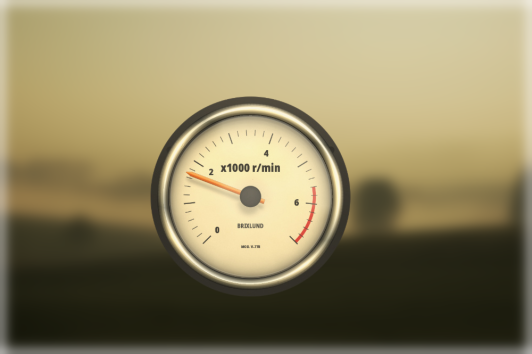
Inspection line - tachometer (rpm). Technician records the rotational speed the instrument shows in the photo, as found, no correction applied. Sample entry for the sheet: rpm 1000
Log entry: rpm 1700
